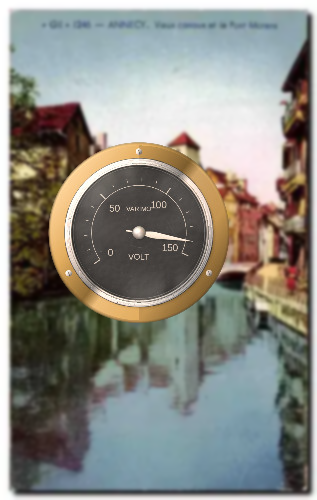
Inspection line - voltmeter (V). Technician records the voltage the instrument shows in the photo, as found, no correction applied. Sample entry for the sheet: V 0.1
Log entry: V 140
